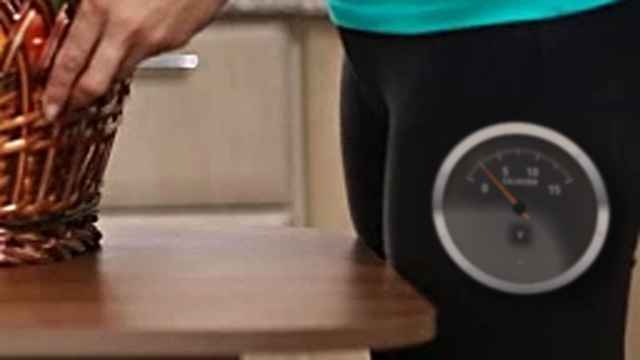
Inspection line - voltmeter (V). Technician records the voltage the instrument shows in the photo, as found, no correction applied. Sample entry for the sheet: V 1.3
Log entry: V 2.5
